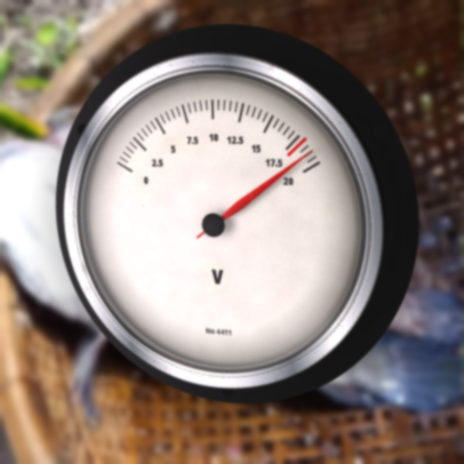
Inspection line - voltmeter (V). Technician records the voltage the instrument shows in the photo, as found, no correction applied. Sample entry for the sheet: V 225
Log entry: V 19
